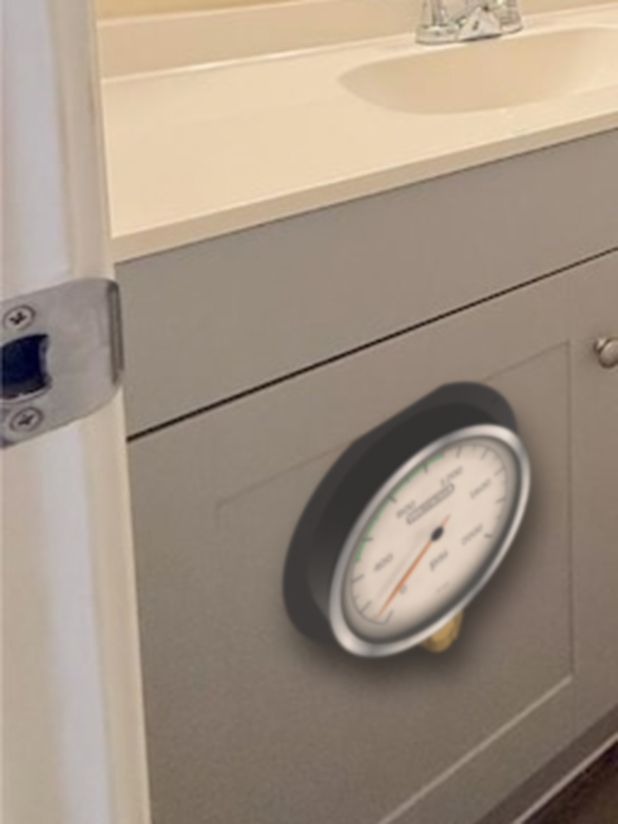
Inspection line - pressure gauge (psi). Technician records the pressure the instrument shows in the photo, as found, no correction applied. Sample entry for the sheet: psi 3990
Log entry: psi 100
